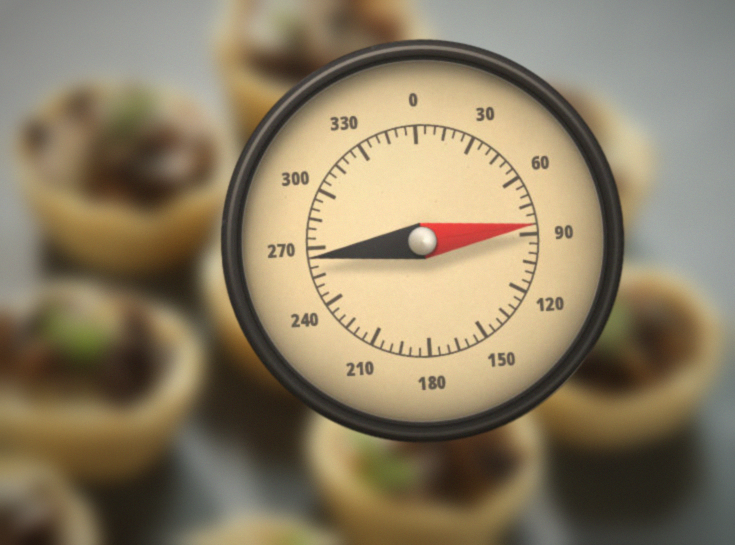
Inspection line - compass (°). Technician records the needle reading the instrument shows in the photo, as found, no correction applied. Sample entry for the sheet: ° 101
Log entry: ° 85
